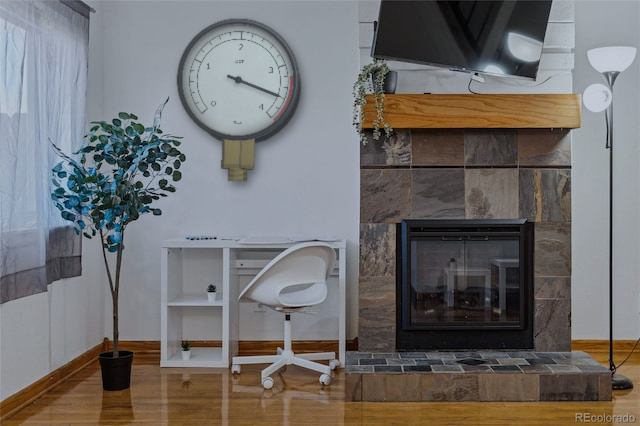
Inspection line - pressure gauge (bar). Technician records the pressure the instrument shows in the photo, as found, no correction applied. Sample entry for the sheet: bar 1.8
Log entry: bar 3.6
